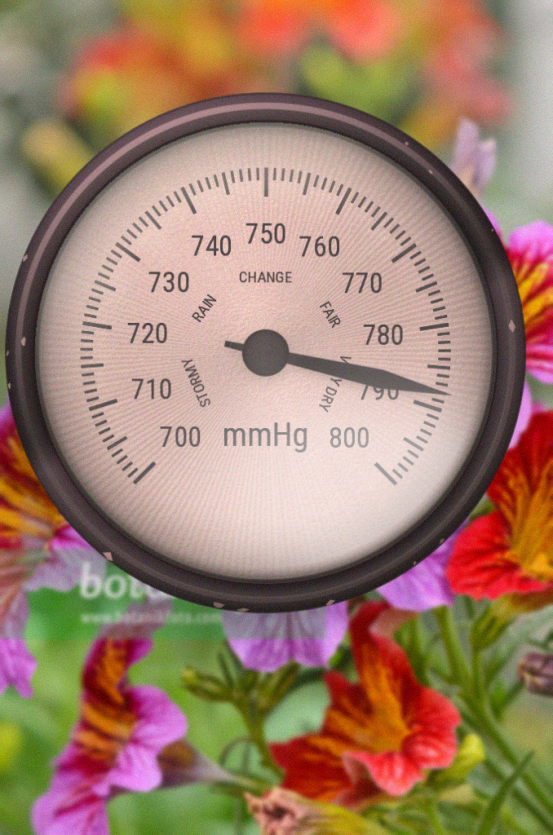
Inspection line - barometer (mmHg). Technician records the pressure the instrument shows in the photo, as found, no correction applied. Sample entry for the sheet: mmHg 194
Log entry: mmHg 788
